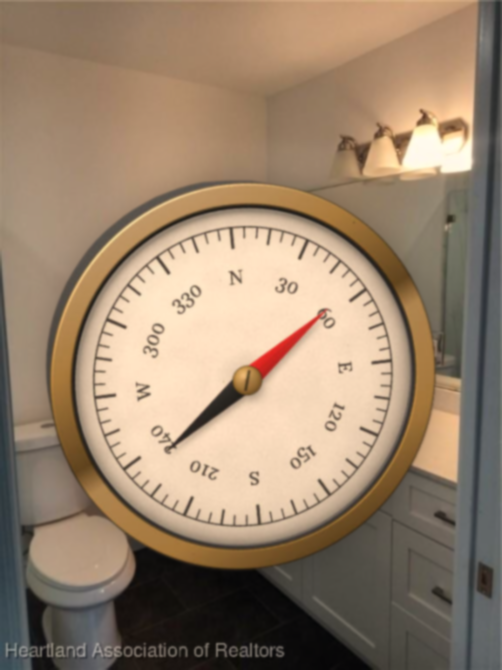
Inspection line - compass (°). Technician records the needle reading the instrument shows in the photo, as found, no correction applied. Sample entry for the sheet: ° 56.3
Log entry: ° 55
